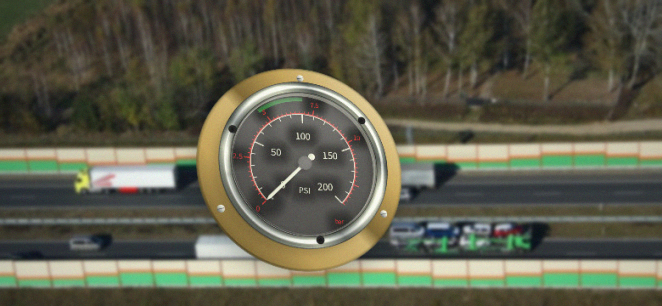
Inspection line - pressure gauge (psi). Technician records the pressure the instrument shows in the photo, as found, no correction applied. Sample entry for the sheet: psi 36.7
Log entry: psi 0
